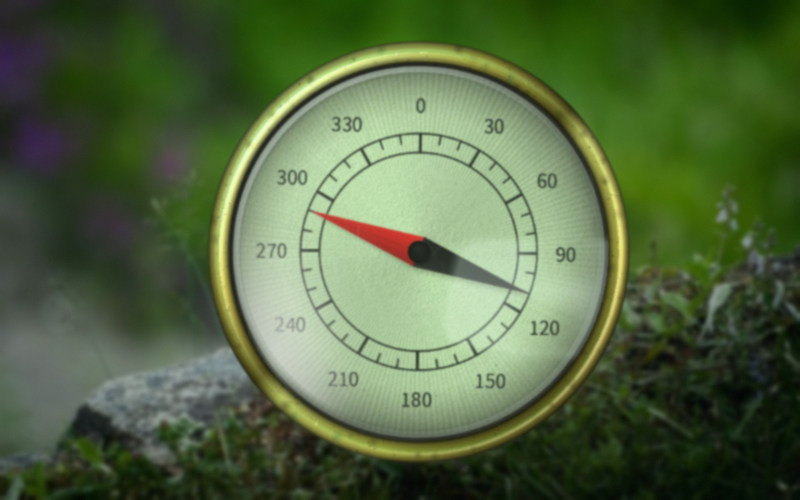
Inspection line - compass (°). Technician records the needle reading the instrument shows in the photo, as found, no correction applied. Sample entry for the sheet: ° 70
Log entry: ° 290
